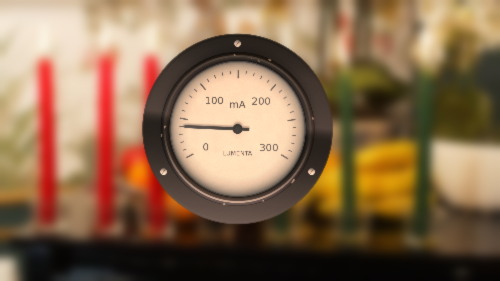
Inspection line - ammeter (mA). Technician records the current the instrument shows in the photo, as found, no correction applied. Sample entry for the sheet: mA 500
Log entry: mA 40
